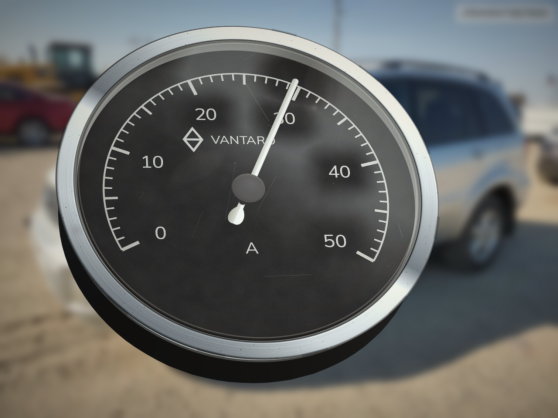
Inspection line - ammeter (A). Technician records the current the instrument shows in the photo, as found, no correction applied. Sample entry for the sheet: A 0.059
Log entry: A 29.5
